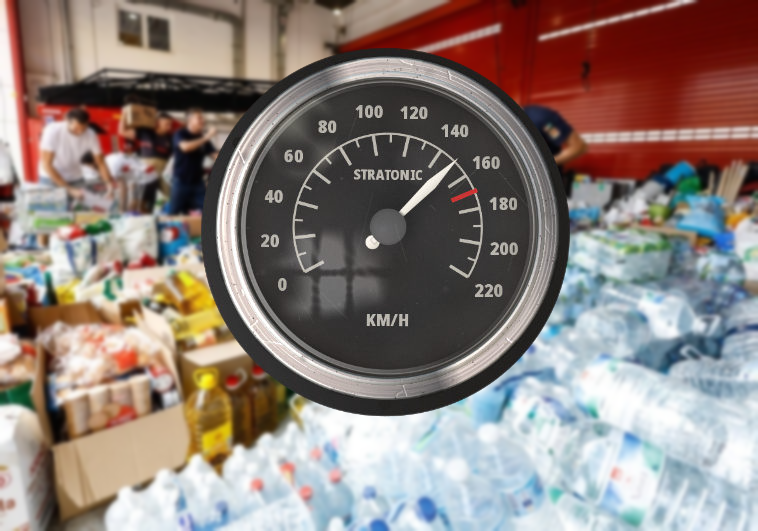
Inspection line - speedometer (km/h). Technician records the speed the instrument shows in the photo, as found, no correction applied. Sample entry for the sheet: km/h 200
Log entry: km/h 150
